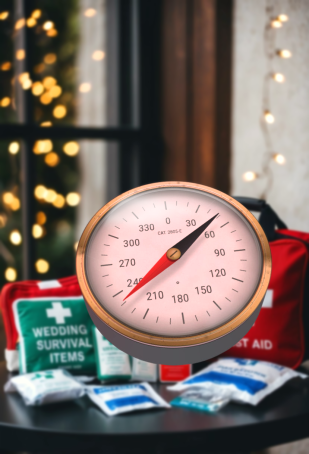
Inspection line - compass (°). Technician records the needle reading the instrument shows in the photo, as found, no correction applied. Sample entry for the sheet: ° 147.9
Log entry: ° 230
